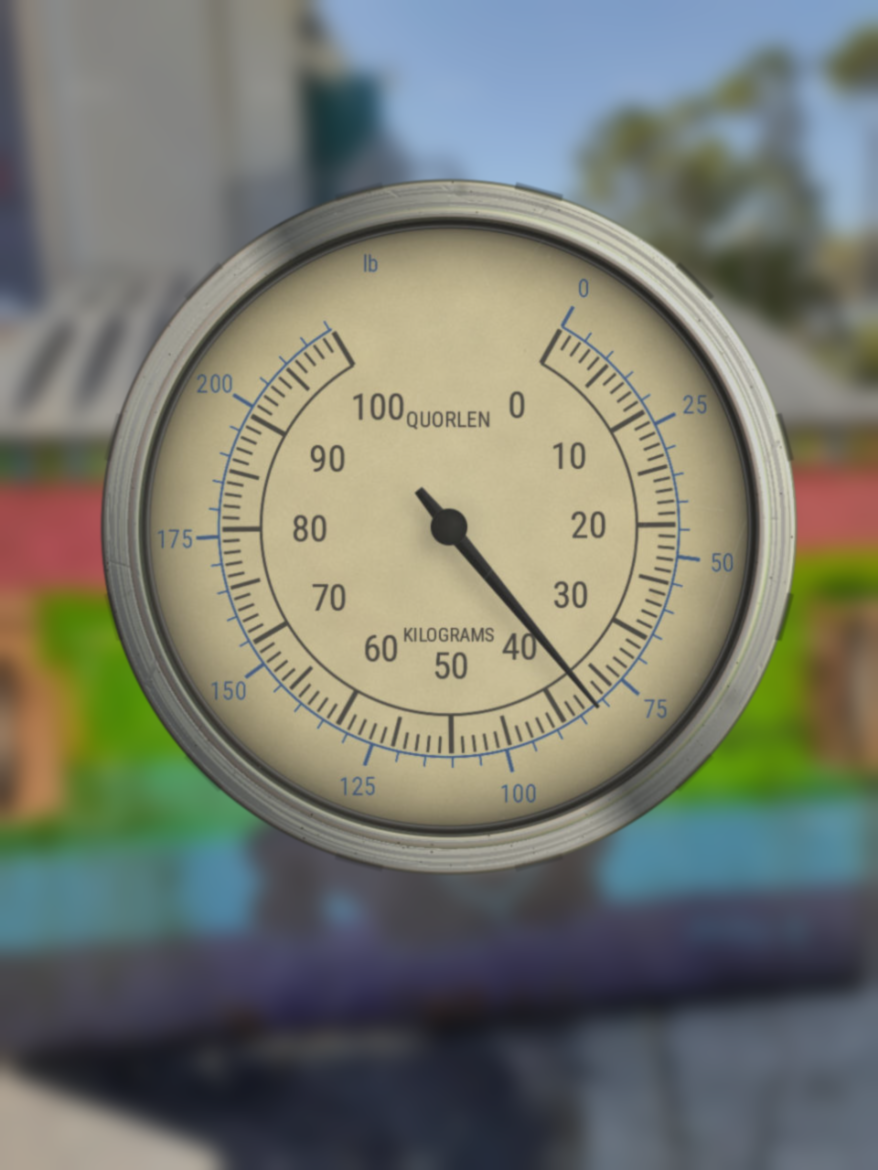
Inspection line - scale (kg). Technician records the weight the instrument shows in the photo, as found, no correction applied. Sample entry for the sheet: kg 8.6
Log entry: kg 37
